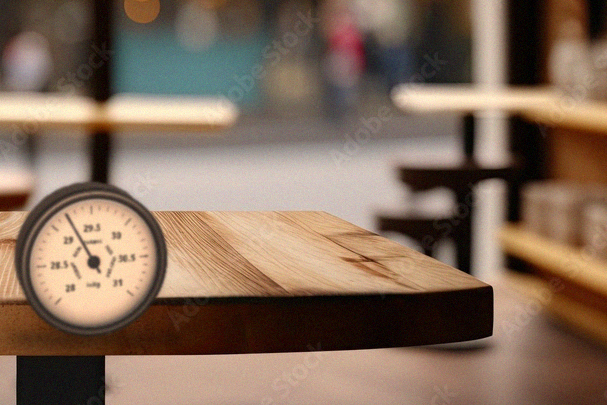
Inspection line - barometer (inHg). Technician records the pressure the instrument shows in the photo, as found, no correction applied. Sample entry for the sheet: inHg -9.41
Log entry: inHg 29.2
